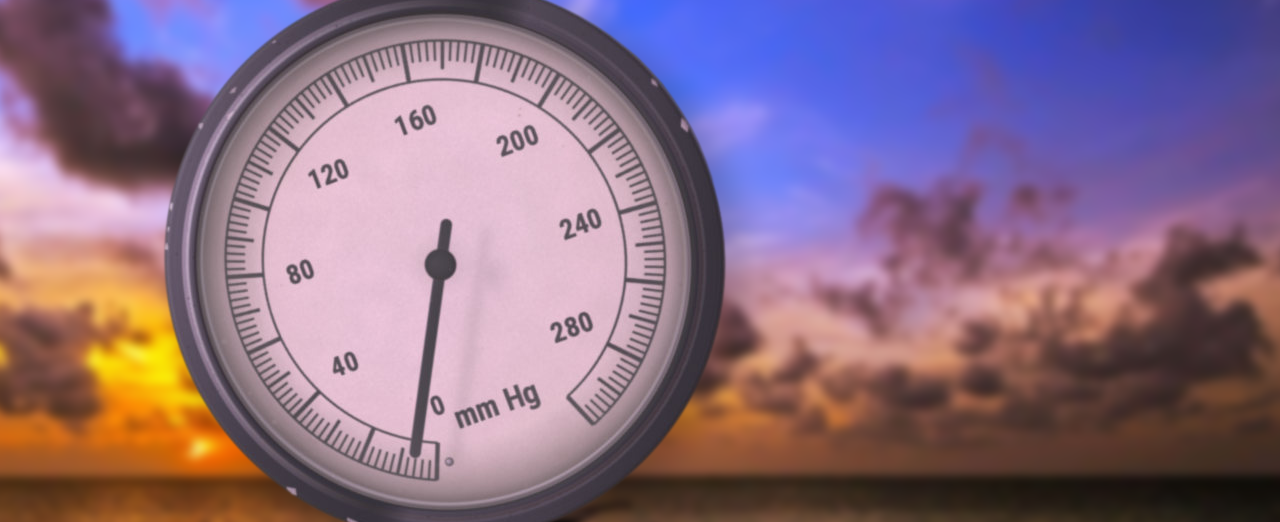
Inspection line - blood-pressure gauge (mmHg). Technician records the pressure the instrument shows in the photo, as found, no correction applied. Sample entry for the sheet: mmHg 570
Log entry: mmHg 6
